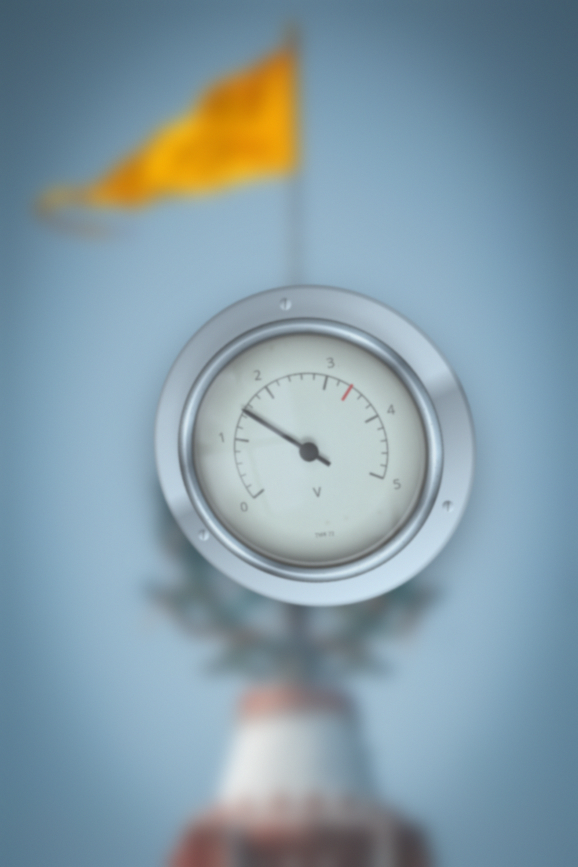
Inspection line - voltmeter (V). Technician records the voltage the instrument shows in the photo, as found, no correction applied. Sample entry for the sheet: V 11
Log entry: V 1.5
